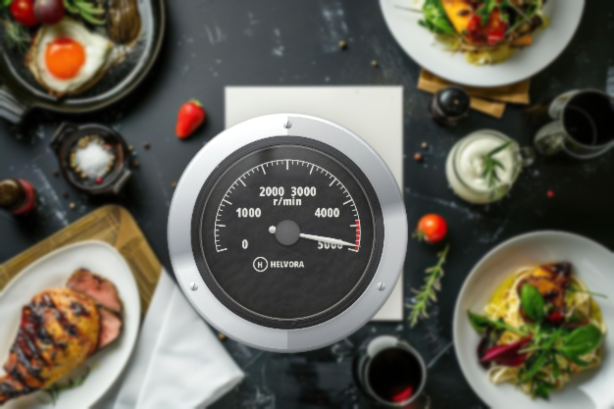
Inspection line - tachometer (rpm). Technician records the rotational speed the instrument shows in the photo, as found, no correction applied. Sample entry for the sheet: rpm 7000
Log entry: rpm 4900
